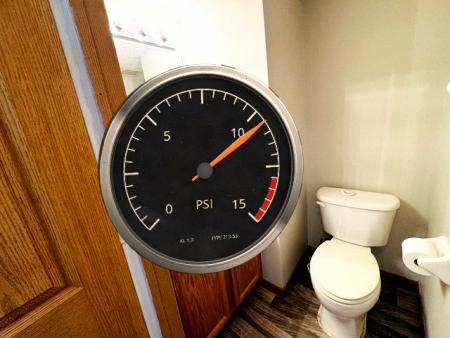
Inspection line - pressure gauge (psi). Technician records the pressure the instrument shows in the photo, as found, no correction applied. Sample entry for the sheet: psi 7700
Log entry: psi 10.5
